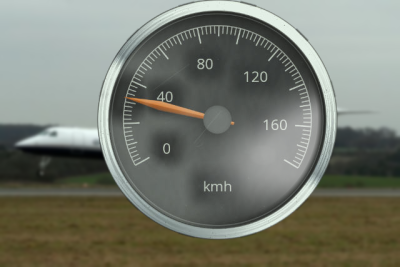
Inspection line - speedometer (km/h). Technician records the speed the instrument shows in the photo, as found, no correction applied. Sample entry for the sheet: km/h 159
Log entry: km/h 32
